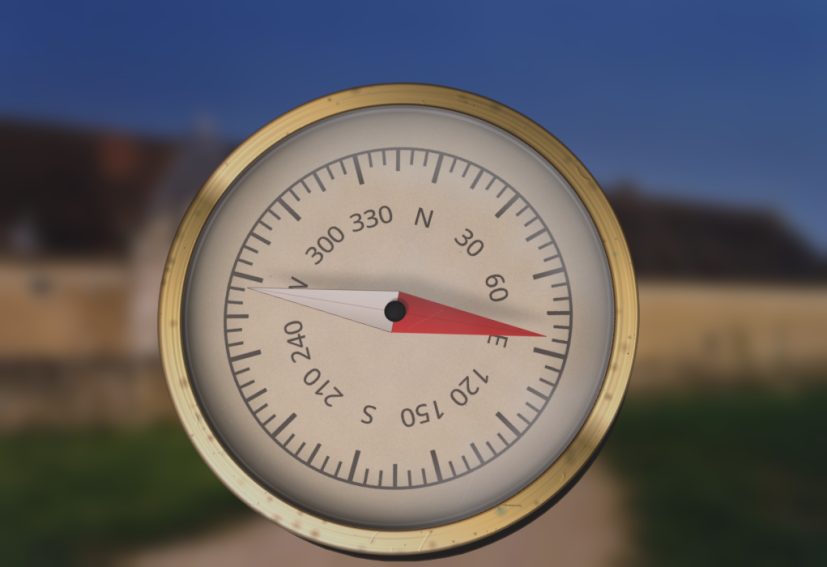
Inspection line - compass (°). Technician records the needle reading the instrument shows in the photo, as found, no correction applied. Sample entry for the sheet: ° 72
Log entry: ° 85
